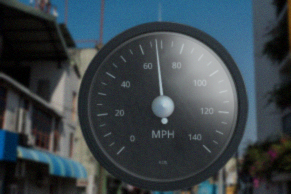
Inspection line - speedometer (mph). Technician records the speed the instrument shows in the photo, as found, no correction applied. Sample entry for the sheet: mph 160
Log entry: mph 67.5
